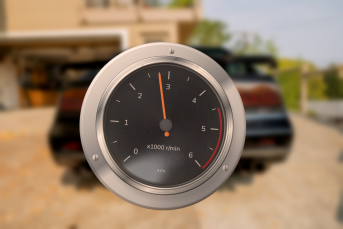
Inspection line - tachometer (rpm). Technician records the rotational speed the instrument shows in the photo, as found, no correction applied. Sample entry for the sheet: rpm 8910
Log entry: rpm 2750
